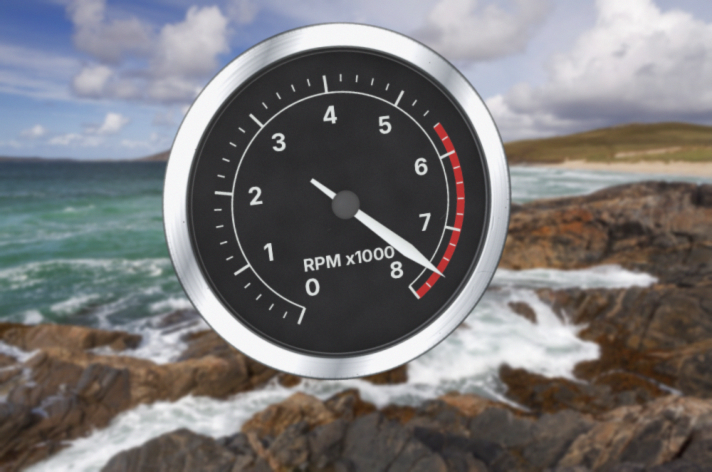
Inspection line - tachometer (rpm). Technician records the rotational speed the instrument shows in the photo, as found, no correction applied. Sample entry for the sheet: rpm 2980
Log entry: rpm 7600
